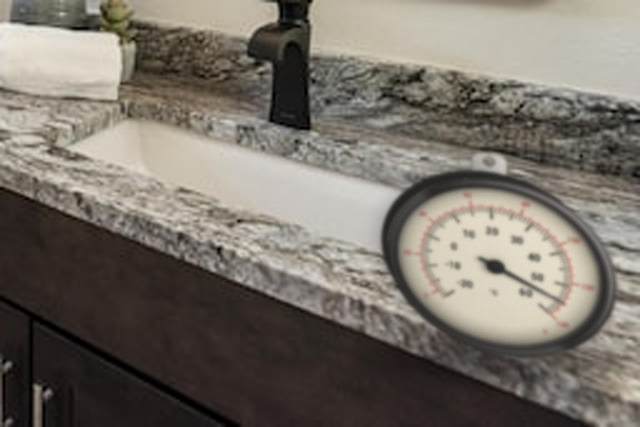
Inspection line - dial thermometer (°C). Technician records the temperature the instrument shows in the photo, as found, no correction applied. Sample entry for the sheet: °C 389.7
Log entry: °C 55
